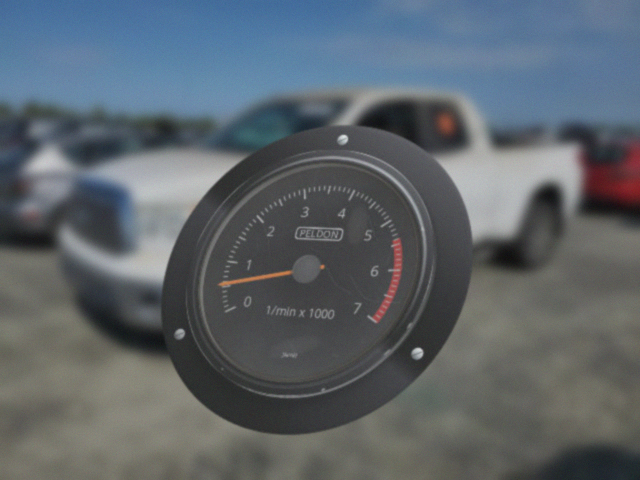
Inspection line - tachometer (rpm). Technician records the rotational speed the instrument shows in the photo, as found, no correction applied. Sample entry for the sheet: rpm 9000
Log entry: rpm 500
